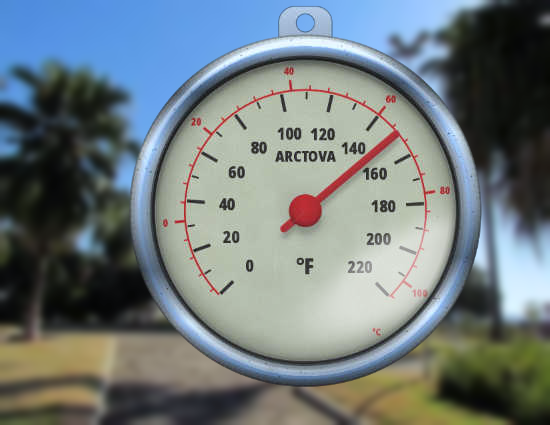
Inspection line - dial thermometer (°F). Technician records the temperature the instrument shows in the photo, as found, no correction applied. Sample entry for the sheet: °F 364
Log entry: °F 150
